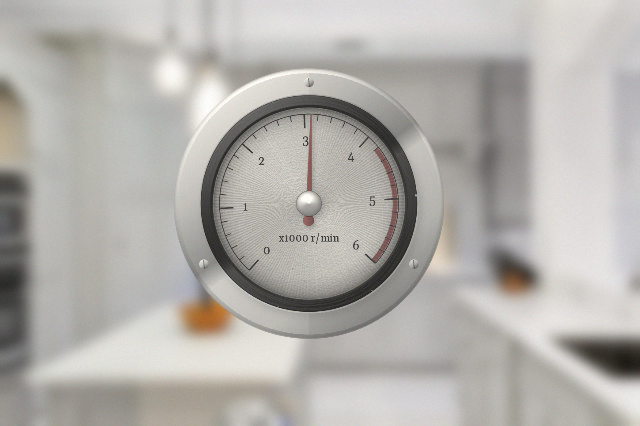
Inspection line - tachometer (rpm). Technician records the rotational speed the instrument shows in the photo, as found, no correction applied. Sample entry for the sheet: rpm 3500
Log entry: rpm 3100
